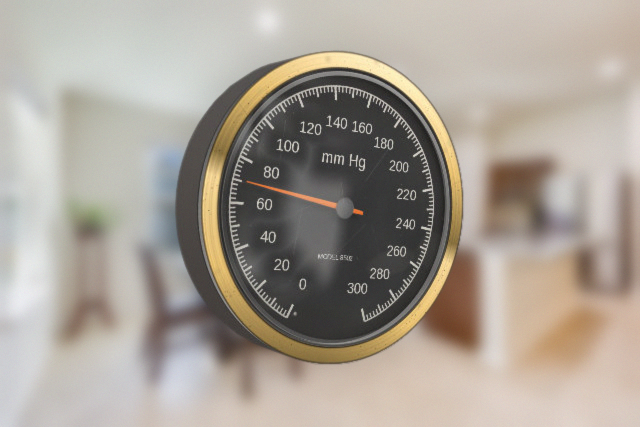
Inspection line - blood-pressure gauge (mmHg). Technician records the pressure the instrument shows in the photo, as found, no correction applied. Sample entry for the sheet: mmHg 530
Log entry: mmHg 70
